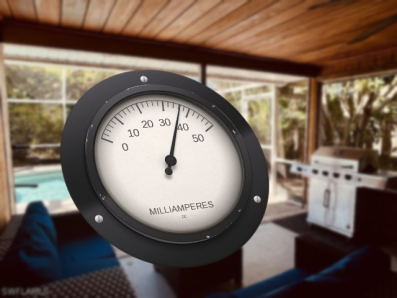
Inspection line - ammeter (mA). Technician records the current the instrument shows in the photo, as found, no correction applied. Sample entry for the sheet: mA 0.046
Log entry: mA 36
